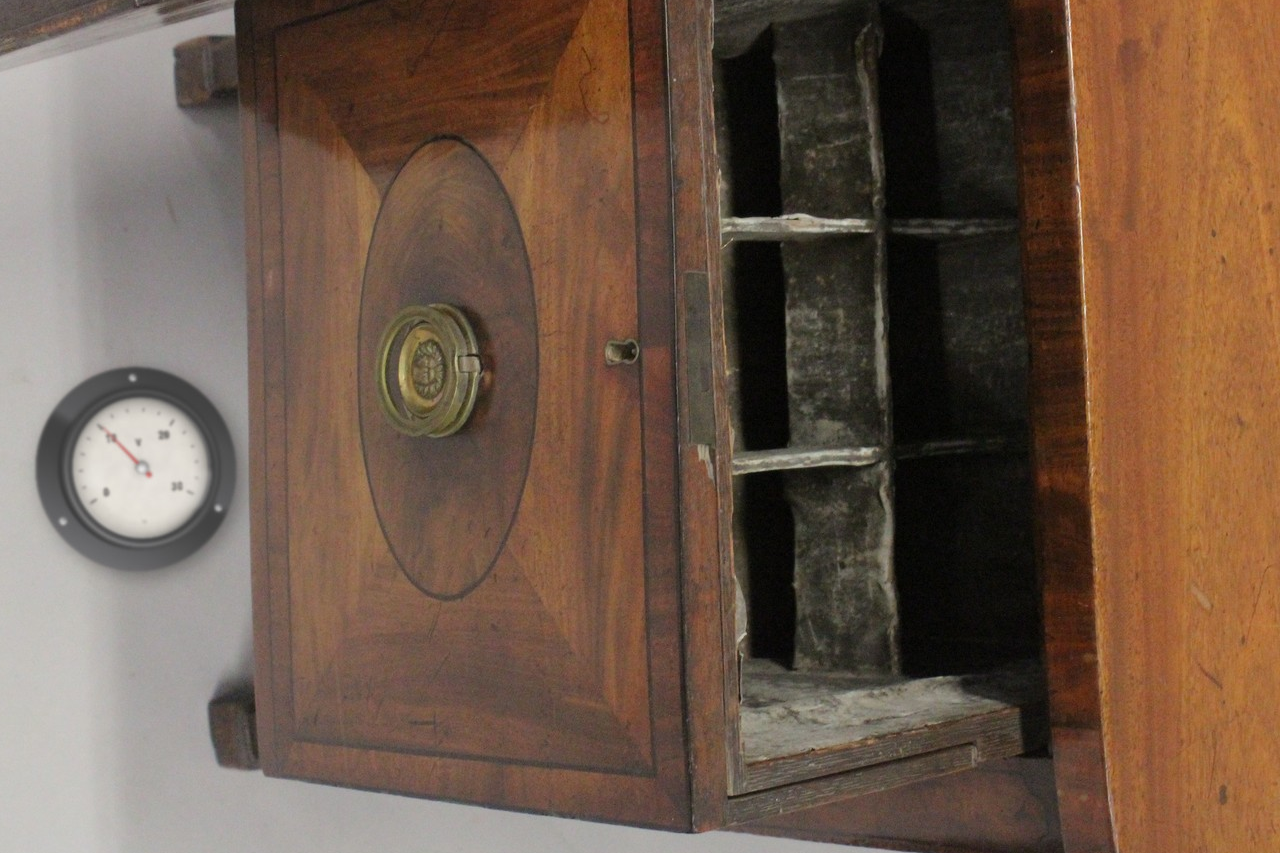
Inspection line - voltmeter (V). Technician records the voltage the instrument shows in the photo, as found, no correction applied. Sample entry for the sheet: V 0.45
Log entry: V 10
